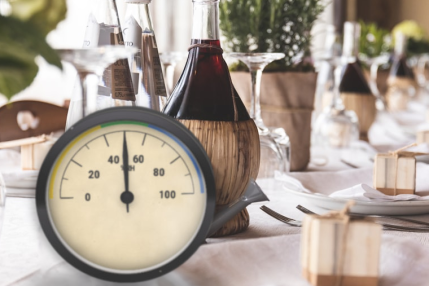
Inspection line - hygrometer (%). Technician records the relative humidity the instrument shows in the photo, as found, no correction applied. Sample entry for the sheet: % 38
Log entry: % 50
